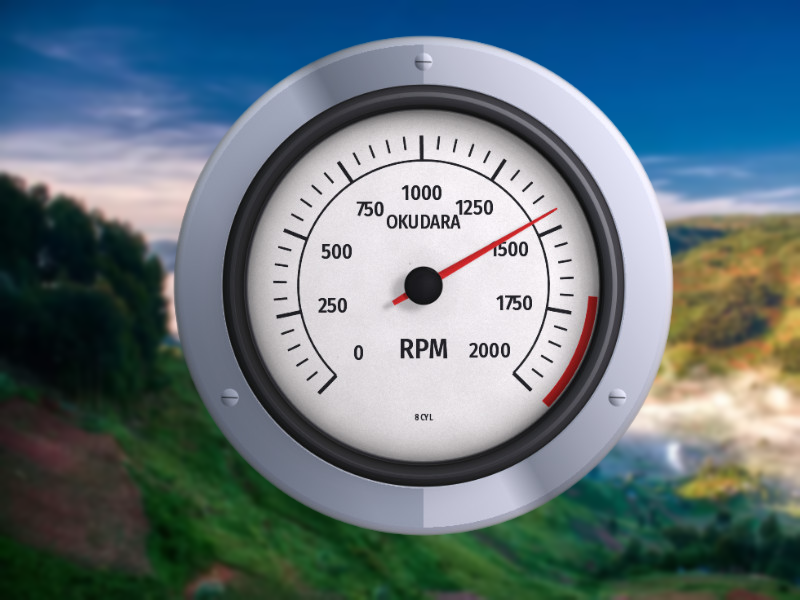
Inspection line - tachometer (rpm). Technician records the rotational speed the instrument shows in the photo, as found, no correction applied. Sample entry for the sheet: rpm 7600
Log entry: rpm 1450
